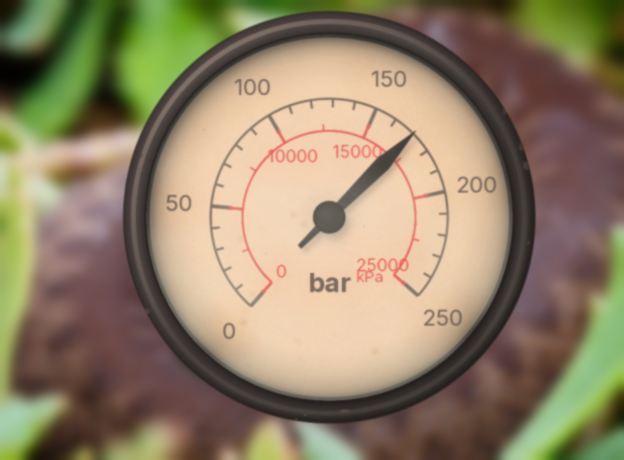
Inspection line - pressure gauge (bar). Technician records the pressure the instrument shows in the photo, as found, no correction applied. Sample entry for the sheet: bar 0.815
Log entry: bar 170
